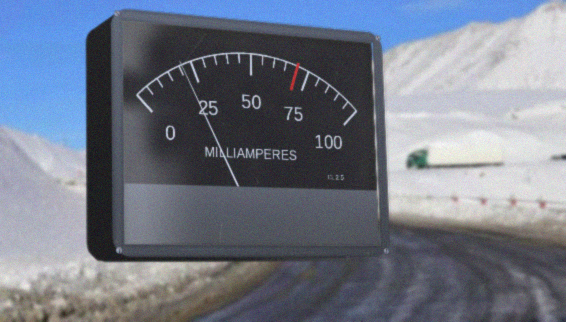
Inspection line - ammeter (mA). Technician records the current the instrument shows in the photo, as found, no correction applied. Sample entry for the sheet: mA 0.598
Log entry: mA 20
